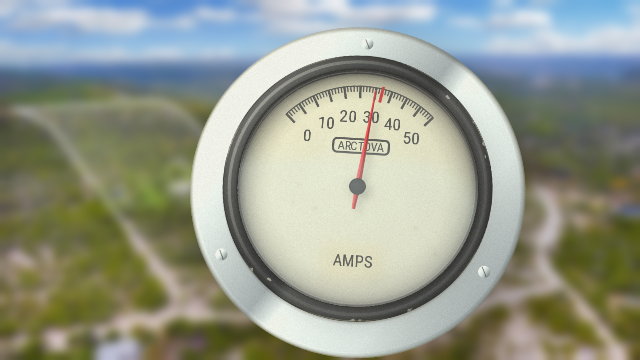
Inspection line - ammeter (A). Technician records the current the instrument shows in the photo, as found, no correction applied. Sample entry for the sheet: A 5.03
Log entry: A 30
